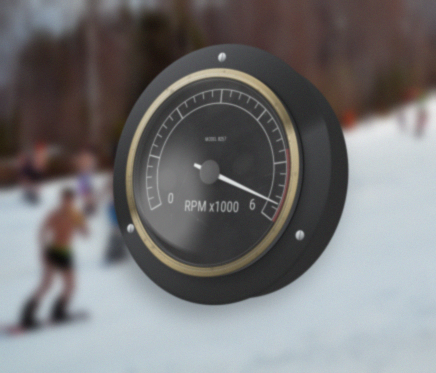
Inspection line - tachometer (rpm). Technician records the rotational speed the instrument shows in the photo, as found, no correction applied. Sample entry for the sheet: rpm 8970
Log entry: rpm 5700
